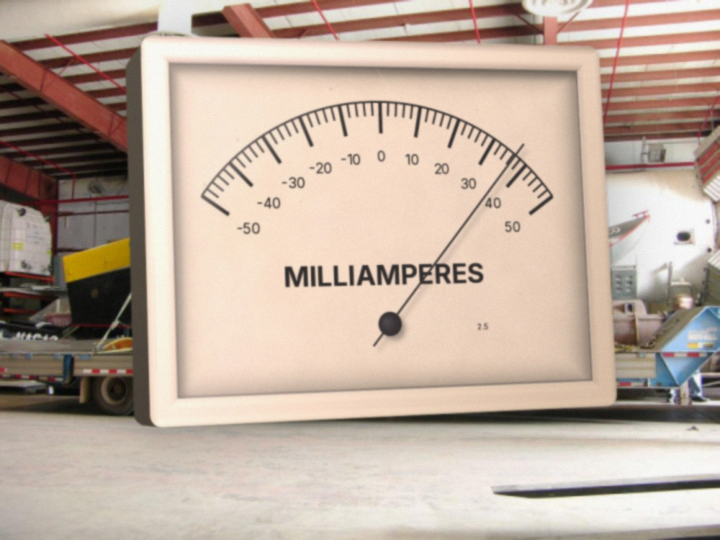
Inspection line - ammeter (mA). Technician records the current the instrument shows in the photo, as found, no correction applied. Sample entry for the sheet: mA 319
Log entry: mA 36
